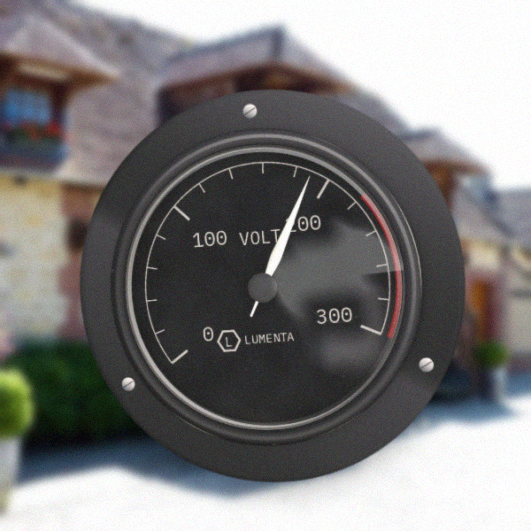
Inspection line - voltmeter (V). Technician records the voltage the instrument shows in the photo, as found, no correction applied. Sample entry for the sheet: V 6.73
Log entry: V 190
